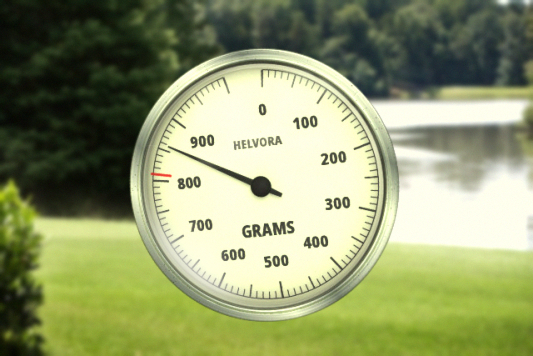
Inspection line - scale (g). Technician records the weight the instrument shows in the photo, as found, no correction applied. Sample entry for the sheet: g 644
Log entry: g 860
